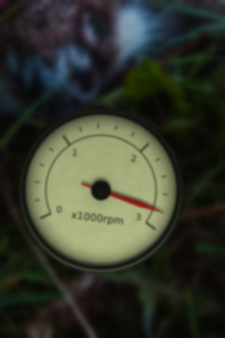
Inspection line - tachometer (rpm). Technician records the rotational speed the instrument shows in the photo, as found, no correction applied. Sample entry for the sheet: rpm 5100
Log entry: rpm 2800
